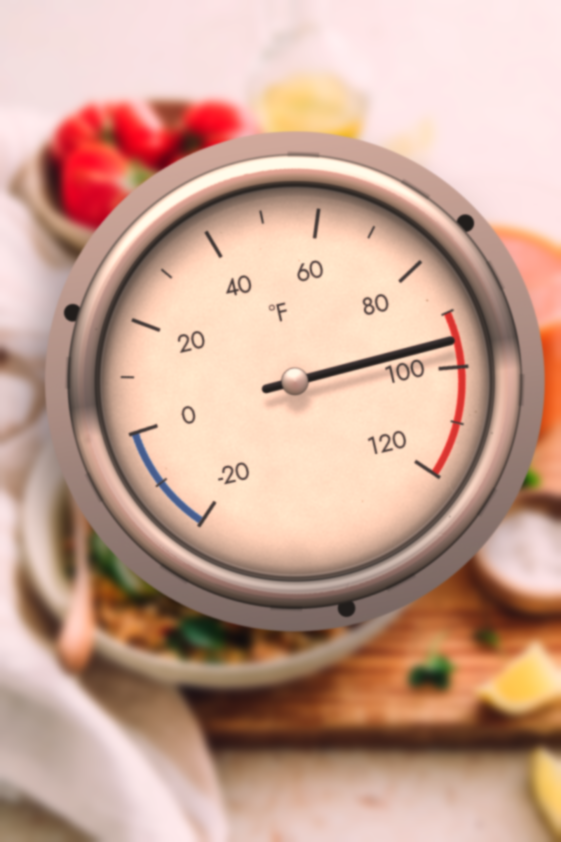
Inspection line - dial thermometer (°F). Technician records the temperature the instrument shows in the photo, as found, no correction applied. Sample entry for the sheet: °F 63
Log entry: °F 95
